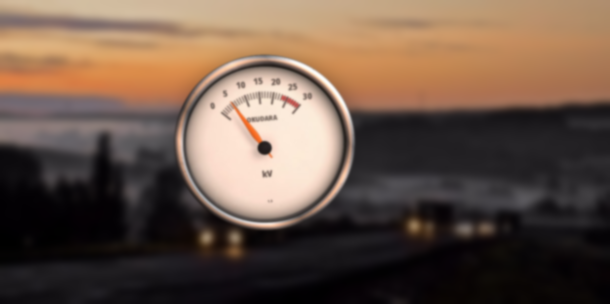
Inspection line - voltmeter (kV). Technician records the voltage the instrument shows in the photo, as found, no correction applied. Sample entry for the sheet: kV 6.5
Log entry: kV 5
